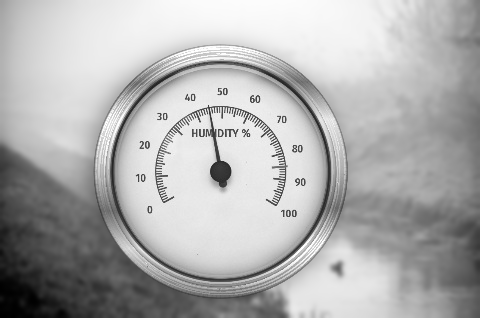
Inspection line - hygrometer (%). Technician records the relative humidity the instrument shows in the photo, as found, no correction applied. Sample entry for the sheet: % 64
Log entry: % 45
